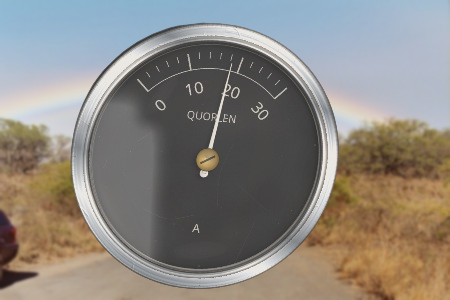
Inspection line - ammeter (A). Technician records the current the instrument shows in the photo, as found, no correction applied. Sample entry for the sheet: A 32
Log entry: A 18
